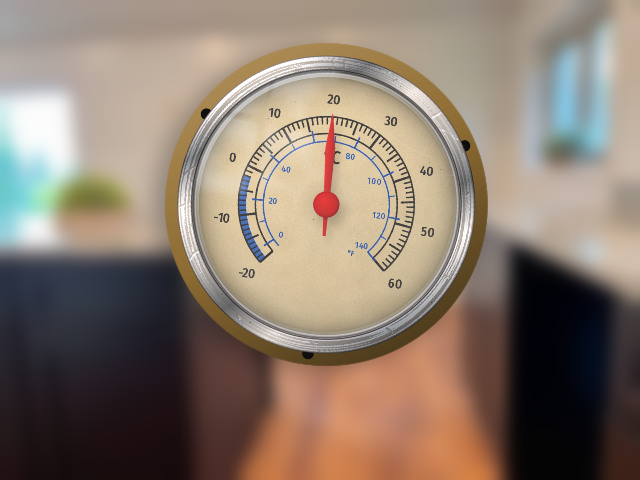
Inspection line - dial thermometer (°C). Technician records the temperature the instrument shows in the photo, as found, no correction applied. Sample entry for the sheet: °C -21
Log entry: °C 20
